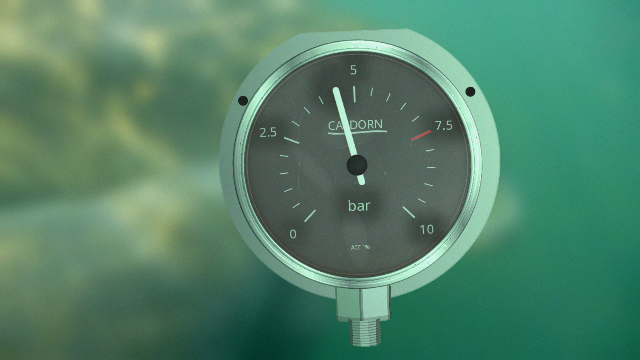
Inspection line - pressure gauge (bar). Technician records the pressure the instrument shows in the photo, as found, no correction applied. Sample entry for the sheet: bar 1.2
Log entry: bar 4.5
